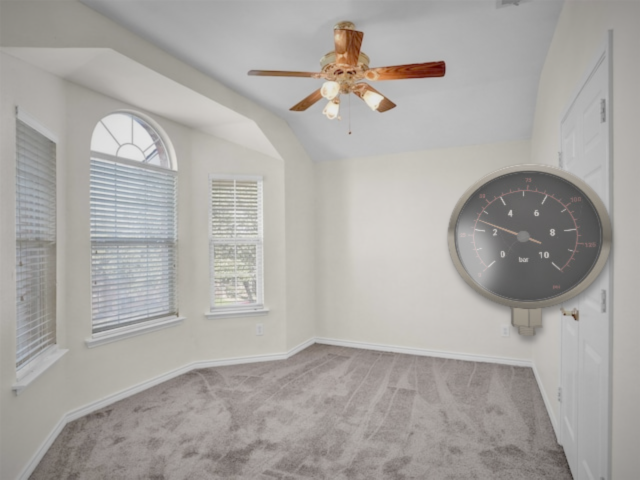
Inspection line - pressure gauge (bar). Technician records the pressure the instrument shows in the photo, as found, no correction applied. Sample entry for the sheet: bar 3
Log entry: bar 2.5
